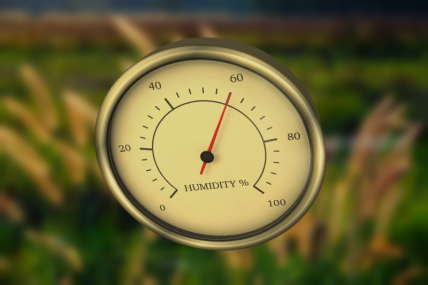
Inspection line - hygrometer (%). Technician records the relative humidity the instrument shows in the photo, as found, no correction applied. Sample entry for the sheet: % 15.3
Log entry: % 60
